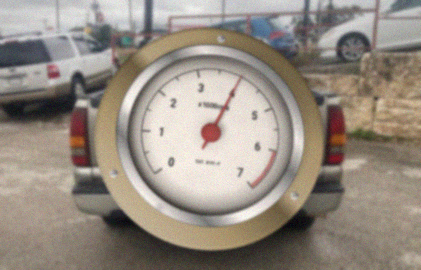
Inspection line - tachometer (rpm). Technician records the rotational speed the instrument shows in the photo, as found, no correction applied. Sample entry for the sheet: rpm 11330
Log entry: rpm 4000
